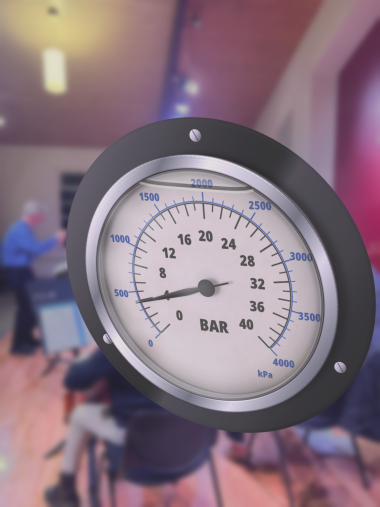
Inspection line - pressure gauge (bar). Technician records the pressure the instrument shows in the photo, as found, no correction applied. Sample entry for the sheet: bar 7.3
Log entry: bar 4
